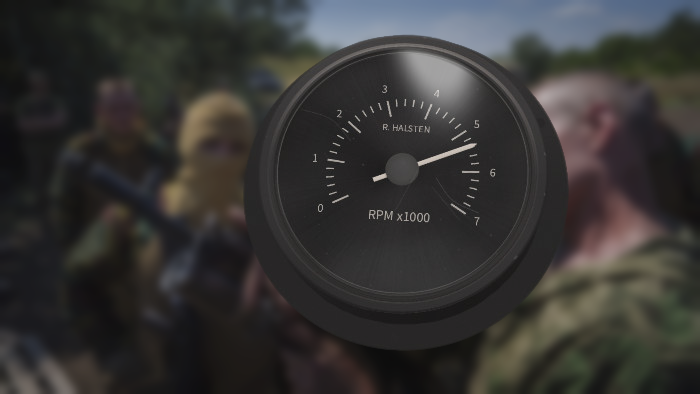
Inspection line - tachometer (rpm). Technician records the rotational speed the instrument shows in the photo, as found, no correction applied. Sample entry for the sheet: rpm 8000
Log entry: rpm 5400
